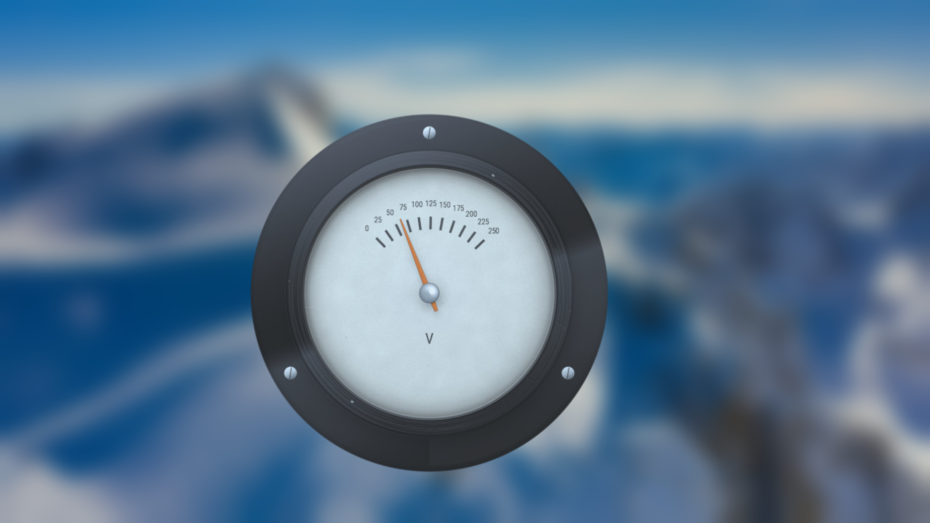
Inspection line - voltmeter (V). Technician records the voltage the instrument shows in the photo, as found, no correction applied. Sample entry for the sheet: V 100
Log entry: V 62.5
